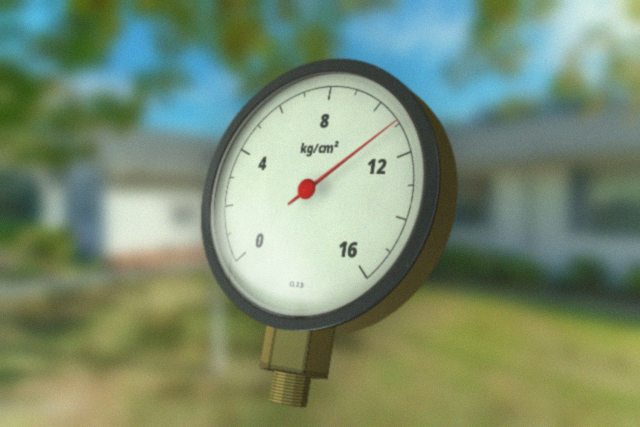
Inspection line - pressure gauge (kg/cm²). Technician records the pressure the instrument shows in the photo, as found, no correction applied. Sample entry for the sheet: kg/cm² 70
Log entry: kg/cm² 11
